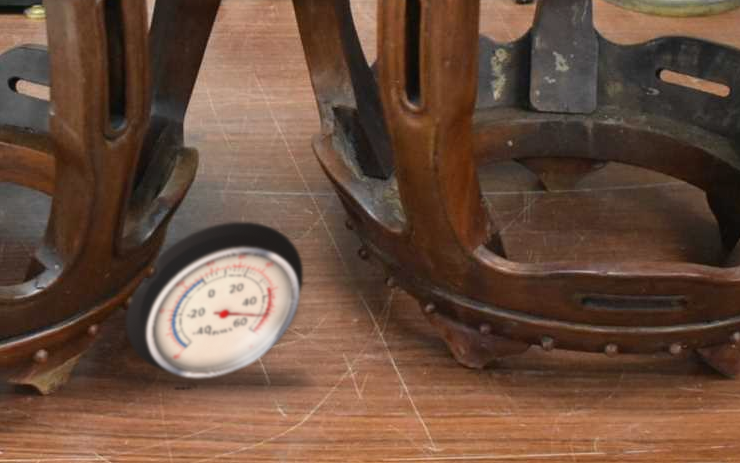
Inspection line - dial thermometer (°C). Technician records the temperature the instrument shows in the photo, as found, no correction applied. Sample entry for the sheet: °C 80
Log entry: °C 50
